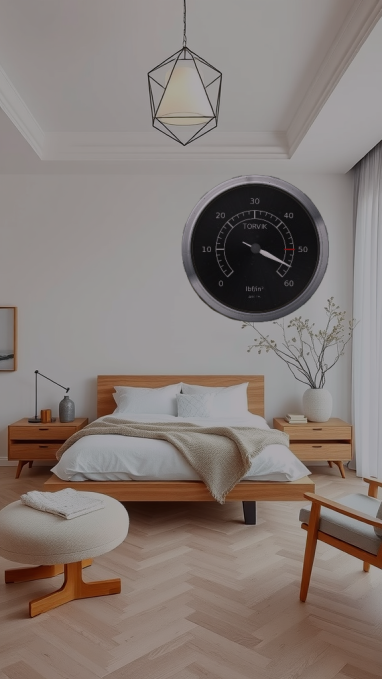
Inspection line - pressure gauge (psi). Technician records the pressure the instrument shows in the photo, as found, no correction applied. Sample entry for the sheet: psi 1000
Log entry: psi 56
